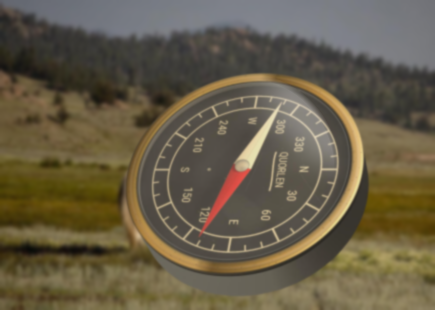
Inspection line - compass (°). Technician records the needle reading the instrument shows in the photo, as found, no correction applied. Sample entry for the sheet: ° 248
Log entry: ° 110
